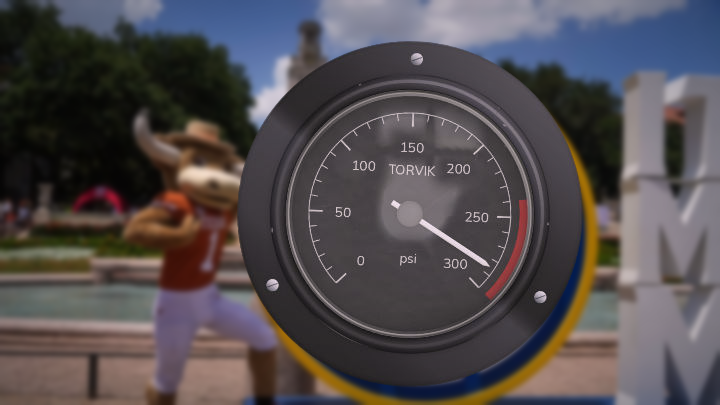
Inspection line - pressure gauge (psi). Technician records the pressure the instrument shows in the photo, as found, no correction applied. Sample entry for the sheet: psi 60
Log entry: psi 285
